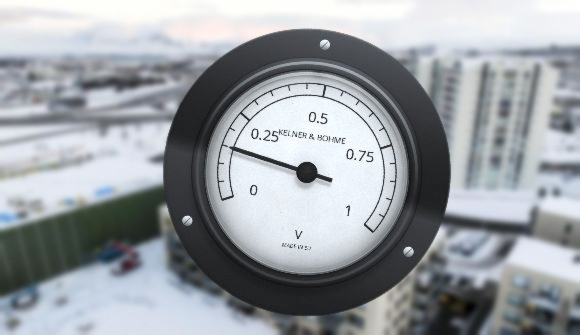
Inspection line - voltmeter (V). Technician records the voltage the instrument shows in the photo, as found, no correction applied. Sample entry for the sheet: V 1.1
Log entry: V 0.15
